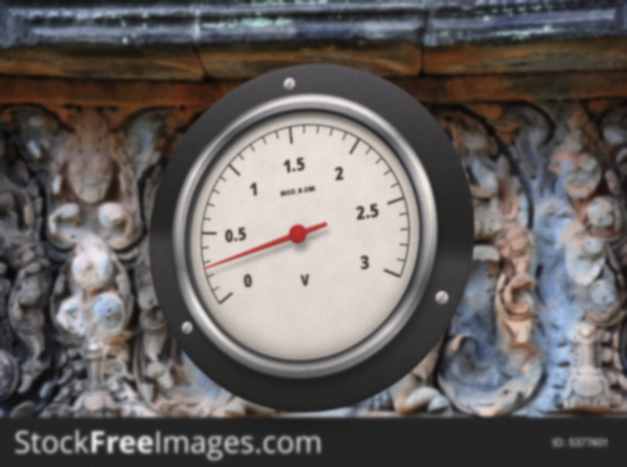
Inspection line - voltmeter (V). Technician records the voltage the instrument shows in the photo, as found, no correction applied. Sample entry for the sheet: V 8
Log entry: V 0.25
